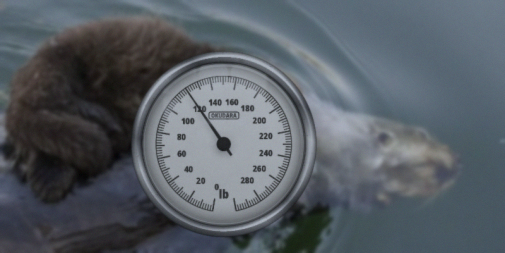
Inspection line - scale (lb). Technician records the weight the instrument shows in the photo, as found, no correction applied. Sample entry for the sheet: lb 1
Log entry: lb 120
